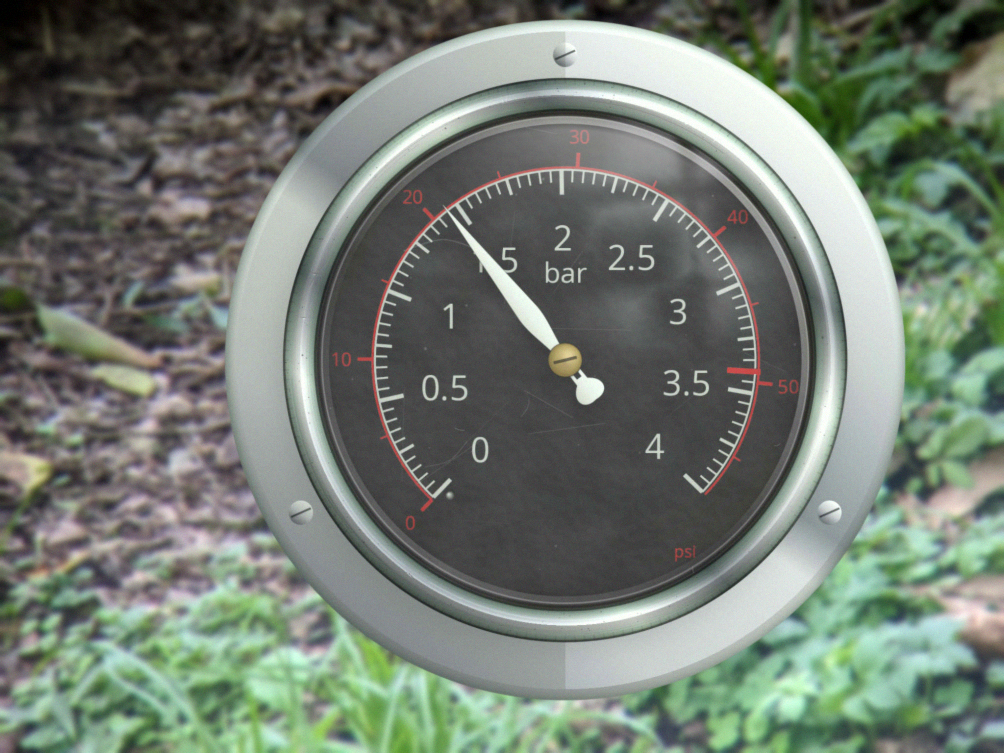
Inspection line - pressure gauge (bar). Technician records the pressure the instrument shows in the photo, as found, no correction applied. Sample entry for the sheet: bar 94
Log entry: bar 1.45
